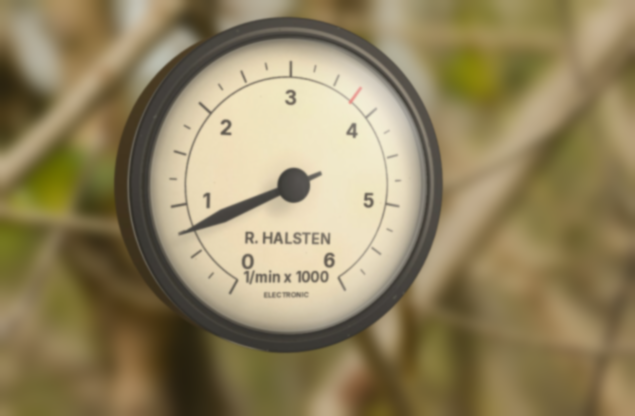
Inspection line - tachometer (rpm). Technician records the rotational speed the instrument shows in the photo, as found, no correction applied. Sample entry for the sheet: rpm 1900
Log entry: rpm 750
